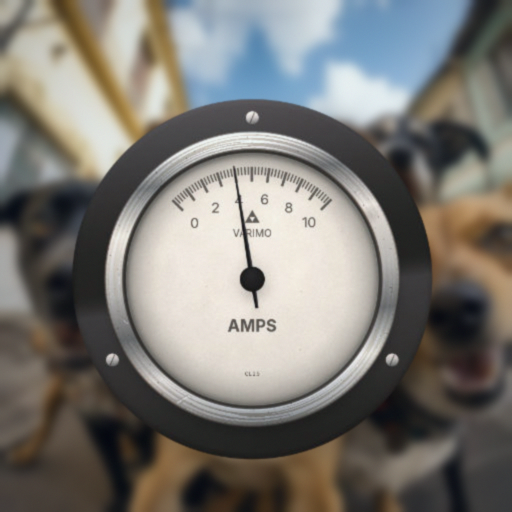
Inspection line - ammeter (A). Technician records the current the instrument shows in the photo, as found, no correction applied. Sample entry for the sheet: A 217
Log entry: A 4
